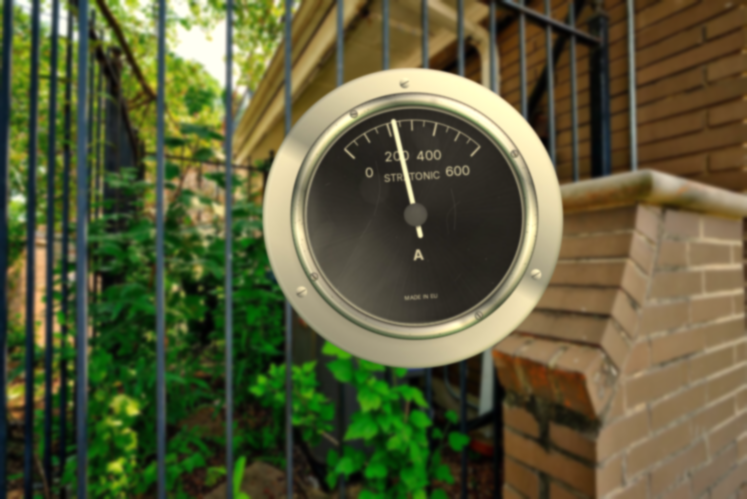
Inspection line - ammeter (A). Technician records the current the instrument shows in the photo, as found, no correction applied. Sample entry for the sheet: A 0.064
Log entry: A 225
